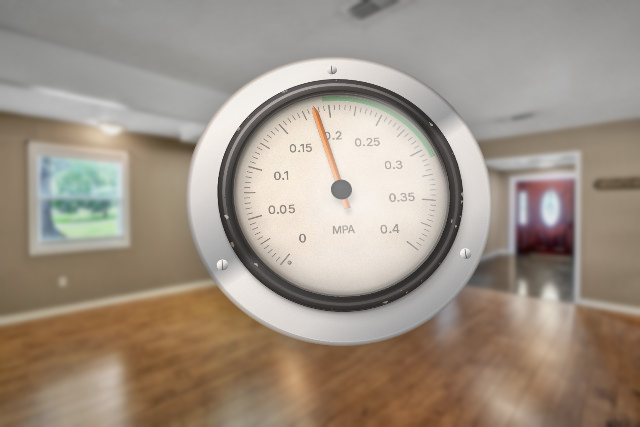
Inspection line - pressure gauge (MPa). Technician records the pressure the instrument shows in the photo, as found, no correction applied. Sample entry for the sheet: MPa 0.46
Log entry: MPa 0.185
